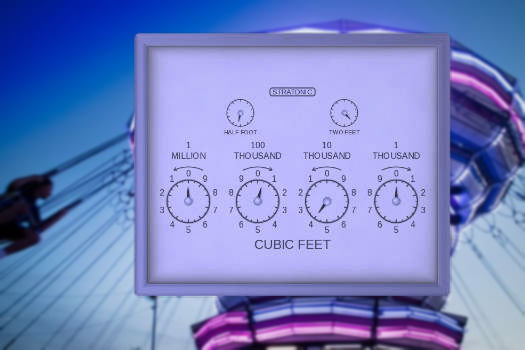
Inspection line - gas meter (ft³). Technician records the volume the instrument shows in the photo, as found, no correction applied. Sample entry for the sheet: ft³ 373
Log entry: ft³ 4000
